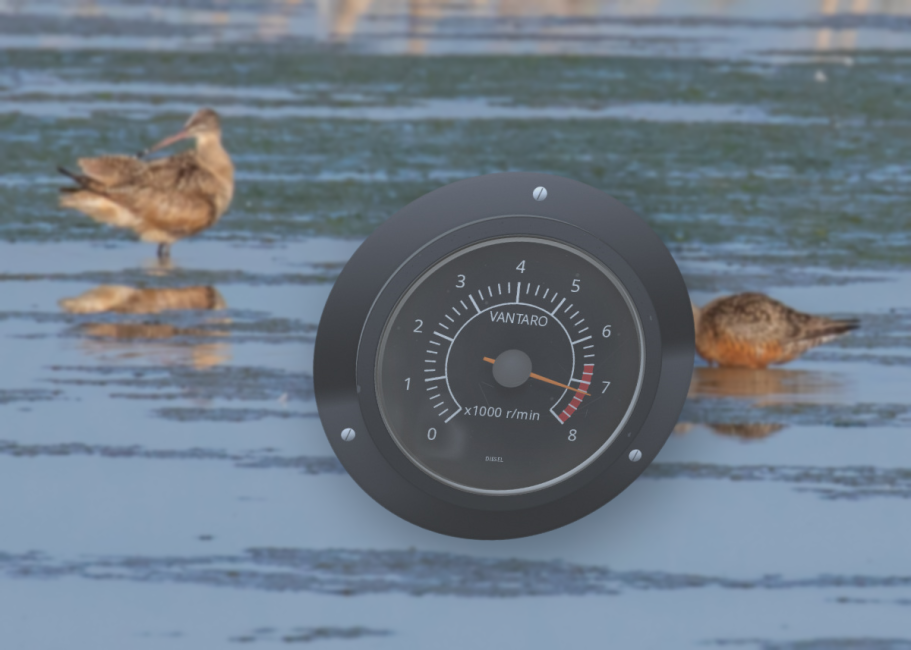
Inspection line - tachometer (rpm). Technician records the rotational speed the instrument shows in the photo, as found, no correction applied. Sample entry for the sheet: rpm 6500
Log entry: rpm 7200
